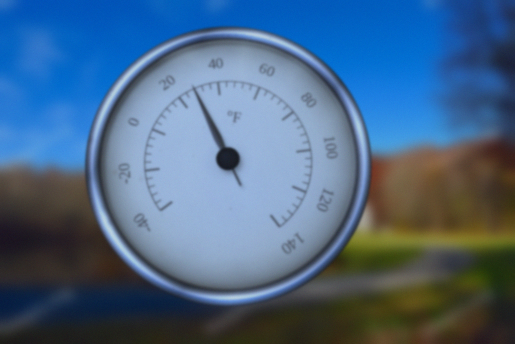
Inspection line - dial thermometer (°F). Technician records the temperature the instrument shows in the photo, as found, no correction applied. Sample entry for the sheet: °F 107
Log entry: °F 28
